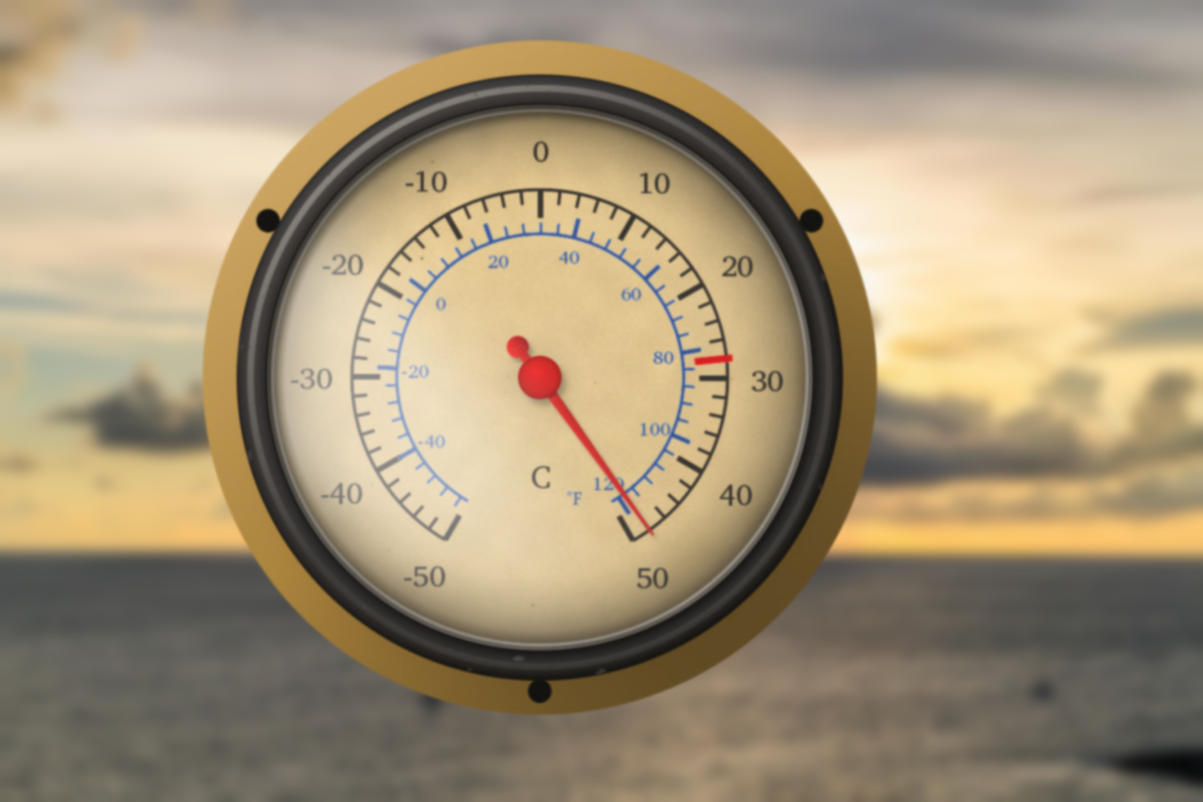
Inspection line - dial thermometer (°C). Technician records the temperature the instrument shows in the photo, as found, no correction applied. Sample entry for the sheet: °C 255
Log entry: °C 48
